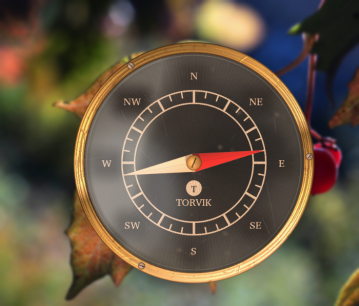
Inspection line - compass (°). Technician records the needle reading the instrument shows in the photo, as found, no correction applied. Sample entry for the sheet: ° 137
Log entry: ° 80
